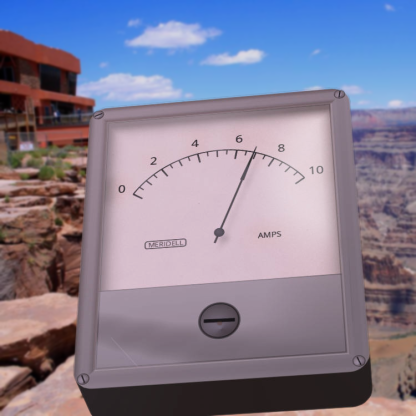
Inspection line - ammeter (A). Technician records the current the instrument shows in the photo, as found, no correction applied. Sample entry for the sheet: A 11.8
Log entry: A 7
